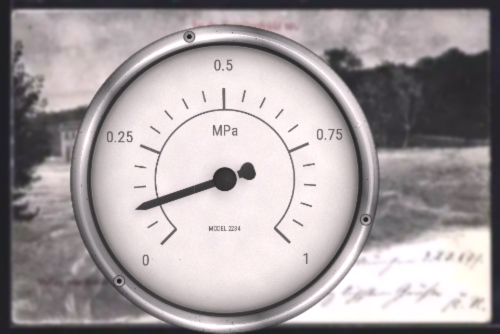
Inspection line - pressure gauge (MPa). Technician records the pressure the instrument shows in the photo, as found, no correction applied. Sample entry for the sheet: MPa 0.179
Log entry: MPa 0.1
